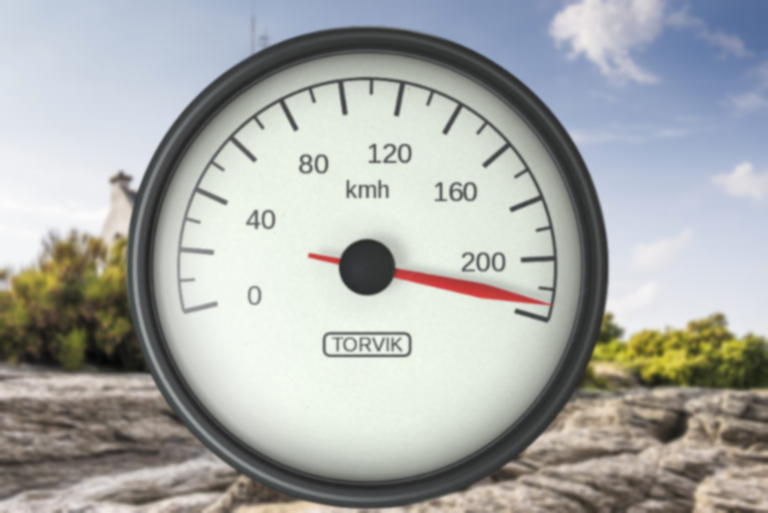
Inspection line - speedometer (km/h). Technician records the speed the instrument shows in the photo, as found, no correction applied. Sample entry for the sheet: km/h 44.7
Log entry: km/h 215
